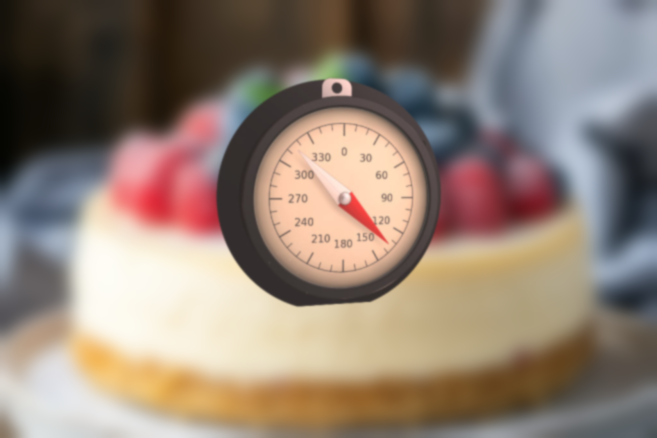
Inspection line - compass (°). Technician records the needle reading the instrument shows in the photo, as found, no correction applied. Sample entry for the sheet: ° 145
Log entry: ° 135
